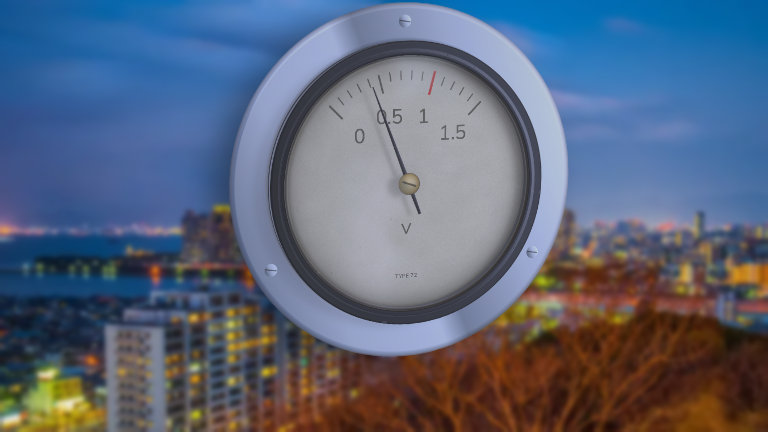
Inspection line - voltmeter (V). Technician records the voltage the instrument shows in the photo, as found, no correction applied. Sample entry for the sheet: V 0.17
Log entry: V 0.4
